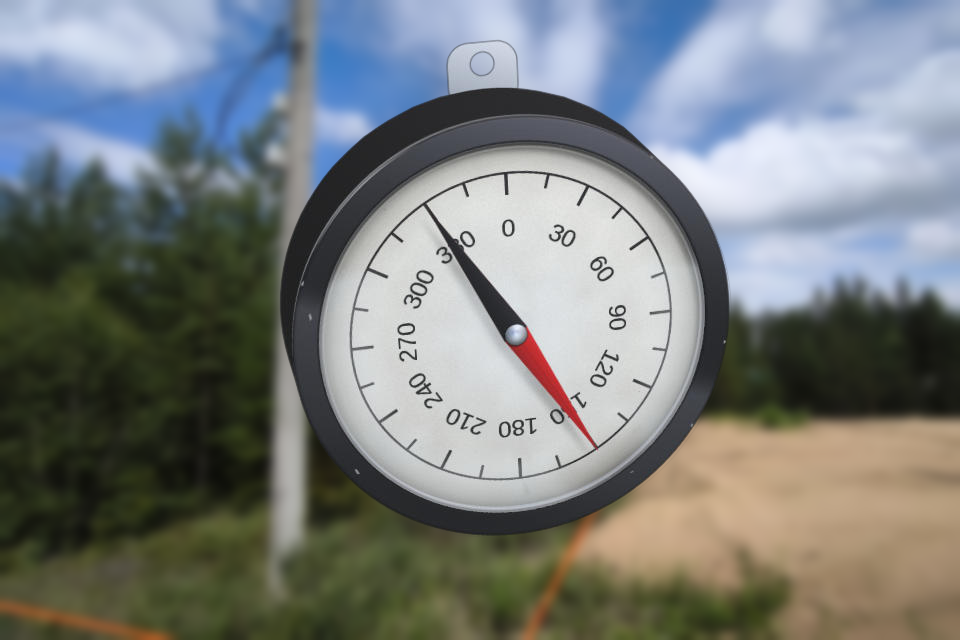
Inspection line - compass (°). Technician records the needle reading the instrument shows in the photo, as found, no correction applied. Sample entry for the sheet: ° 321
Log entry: ° 150
